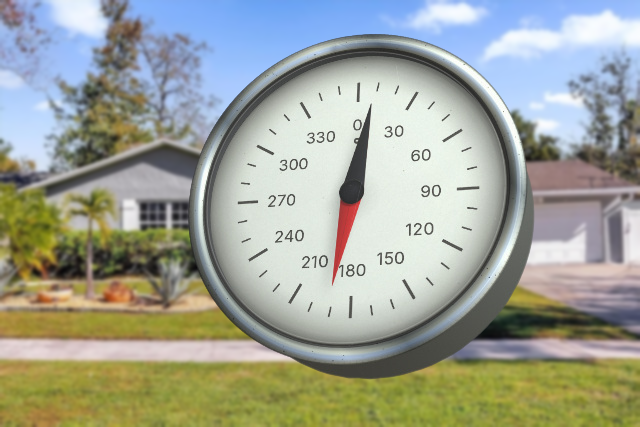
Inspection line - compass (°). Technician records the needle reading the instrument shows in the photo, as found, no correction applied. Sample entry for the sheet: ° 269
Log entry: ° 190
